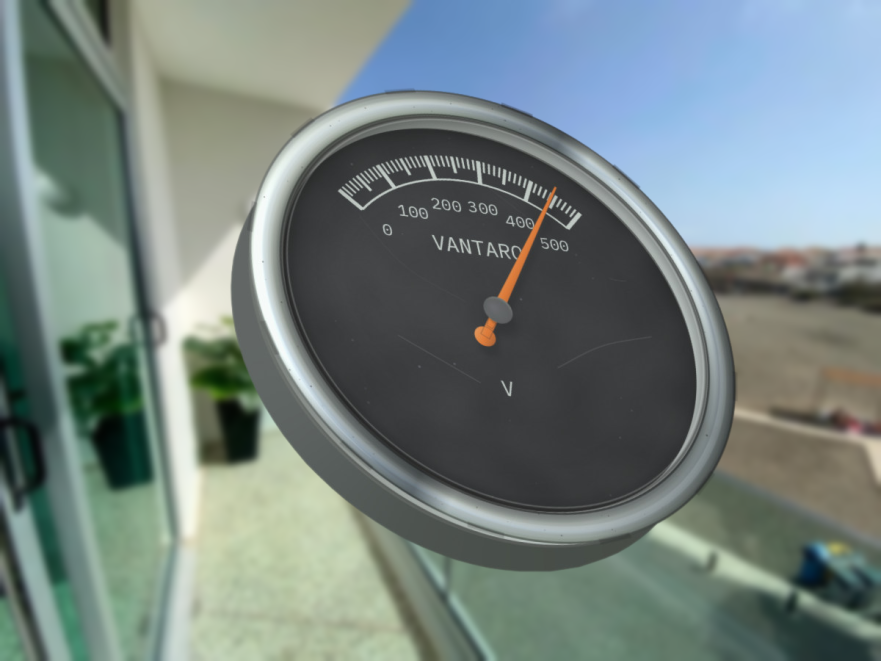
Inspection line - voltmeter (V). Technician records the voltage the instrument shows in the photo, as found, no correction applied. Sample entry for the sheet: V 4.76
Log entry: V 440
